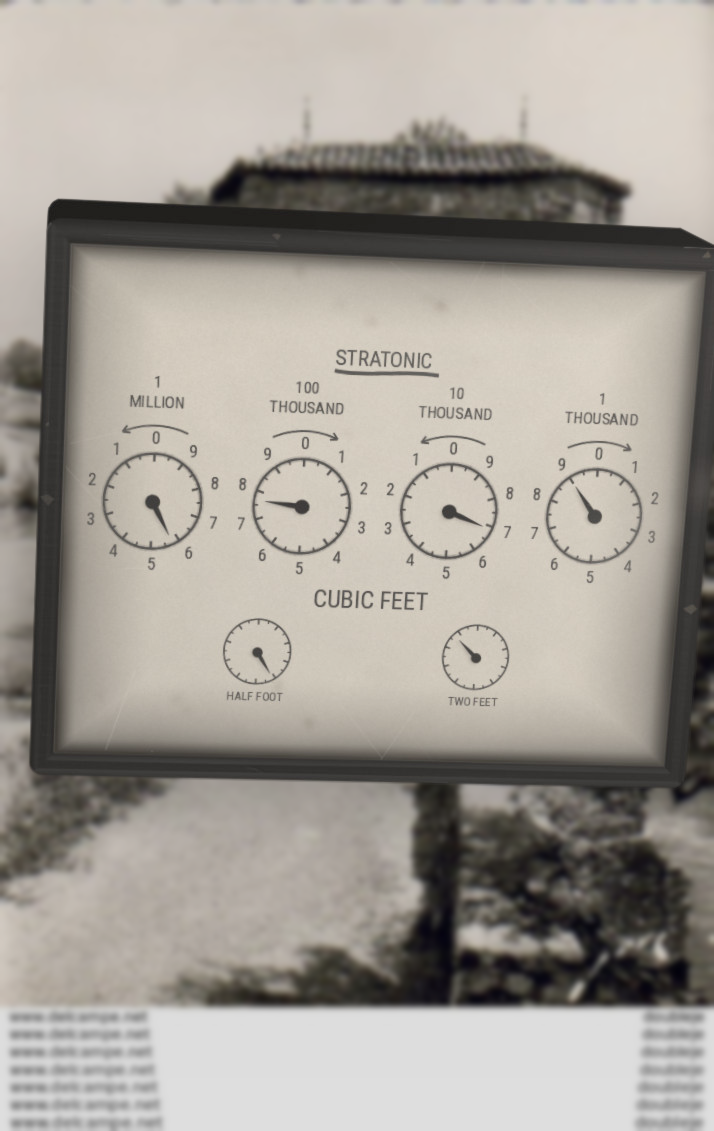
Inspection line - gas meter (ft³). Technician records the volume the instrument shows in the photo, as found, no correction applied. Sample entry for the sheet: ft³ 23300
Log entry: ft³ 576900
